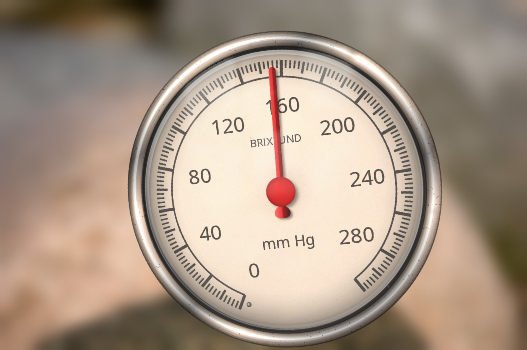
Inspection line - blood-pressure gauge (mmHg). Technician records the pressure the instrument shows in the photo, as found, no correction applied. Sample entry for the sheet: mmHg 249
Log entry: mmHg 156
